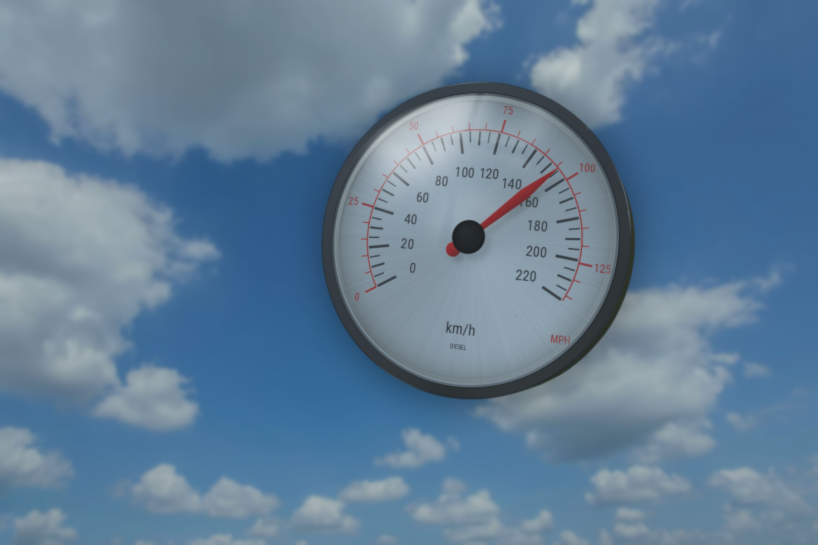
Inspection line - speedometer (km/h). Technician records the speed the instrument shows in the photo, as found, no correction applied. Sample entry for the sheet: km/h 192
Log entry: km/h 155
